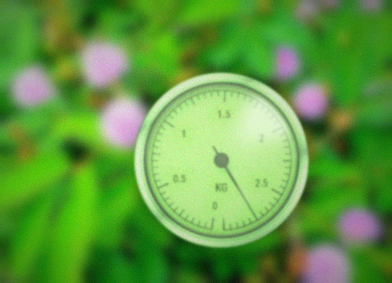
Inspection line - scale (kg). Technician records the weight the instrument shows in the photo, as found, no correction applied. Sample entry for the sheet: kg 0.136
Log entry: kg 2.75
